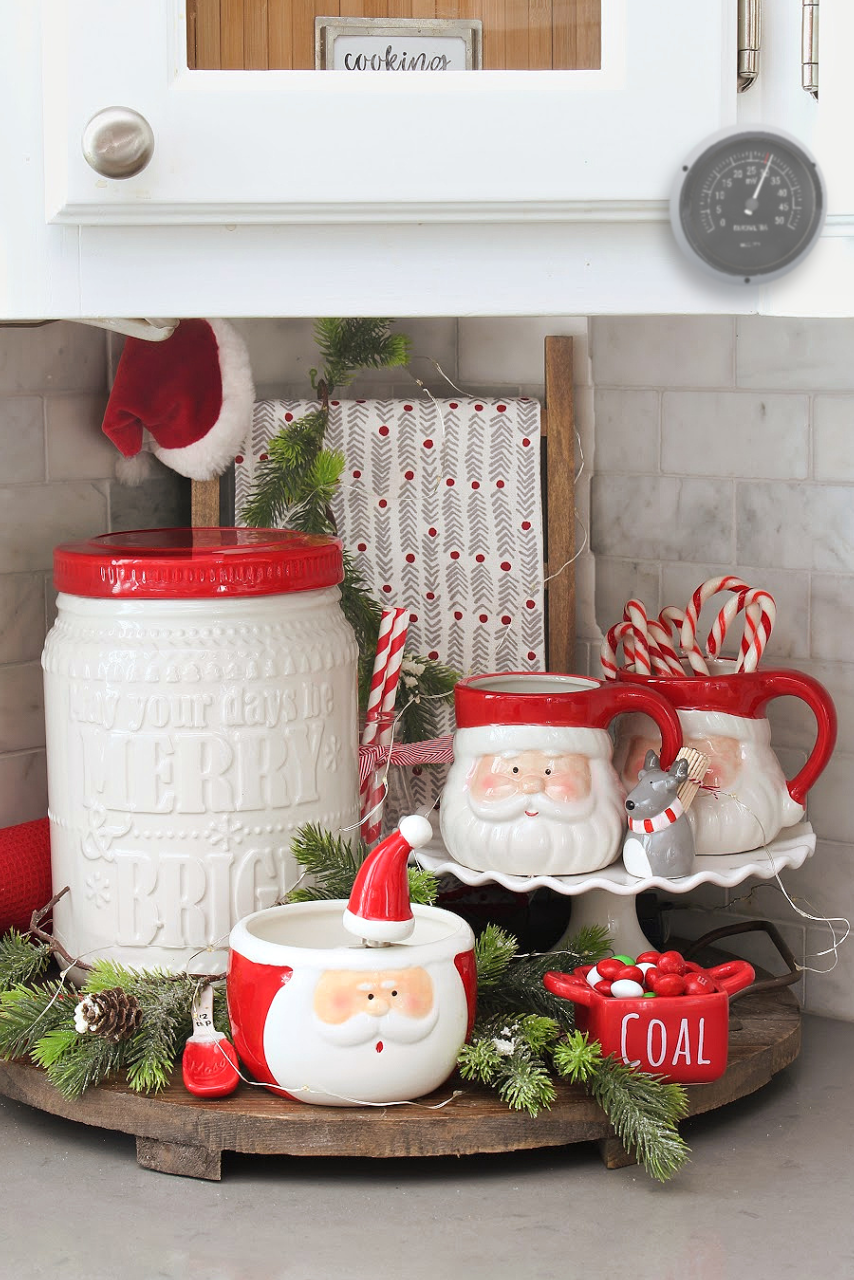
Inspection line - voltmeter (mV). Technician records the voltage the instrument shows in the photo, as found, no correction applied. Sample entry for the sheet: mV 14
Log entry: mV 30
